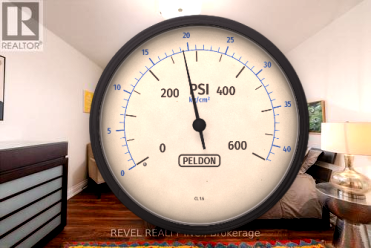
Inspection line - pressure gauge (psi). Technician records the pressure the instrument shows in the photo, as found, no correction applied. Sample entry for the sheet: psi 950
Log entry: psi 275
